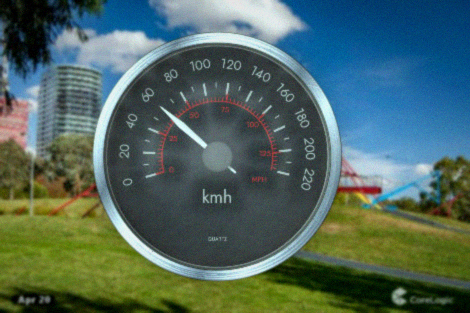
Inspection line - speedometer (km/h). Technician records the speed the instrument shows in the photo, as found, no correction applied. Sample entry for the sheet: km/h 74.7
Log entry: km/h 60
